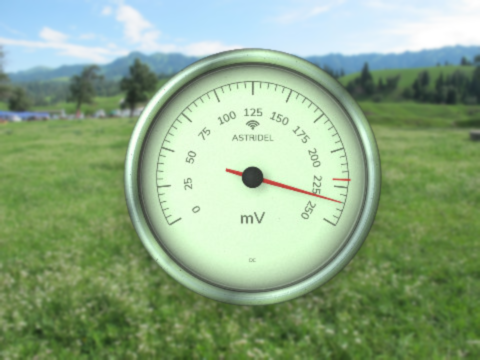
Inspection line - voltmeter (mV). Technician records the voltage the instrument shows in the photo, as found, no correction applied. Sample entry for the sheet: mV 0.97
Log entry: mV 235
